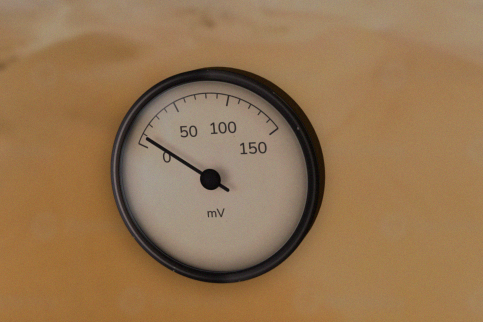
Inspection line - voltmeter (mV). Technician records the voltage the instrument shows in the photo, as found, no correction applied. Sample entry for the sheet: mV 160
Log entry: mV 10
